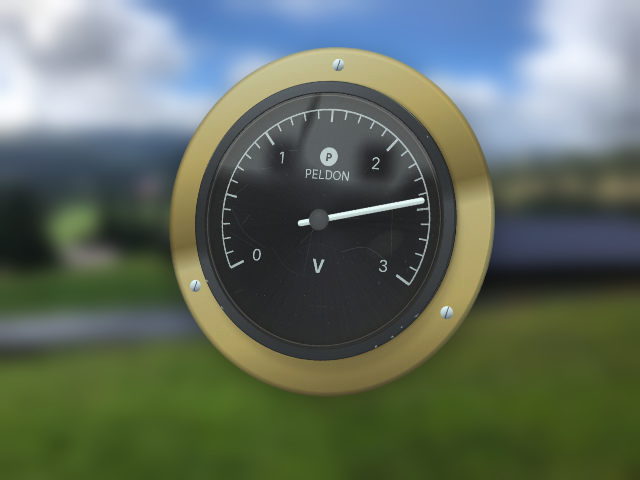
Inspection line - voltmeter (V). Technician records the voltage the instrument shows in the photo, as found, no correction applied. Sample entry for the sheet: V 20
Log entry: V 2.45
